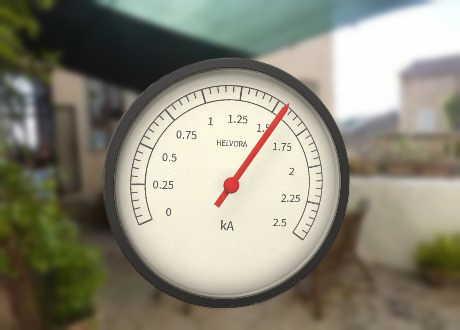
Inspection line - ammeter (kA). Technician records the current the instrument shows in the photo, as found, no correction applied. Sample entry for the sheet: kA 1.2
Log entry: kA 1.55
